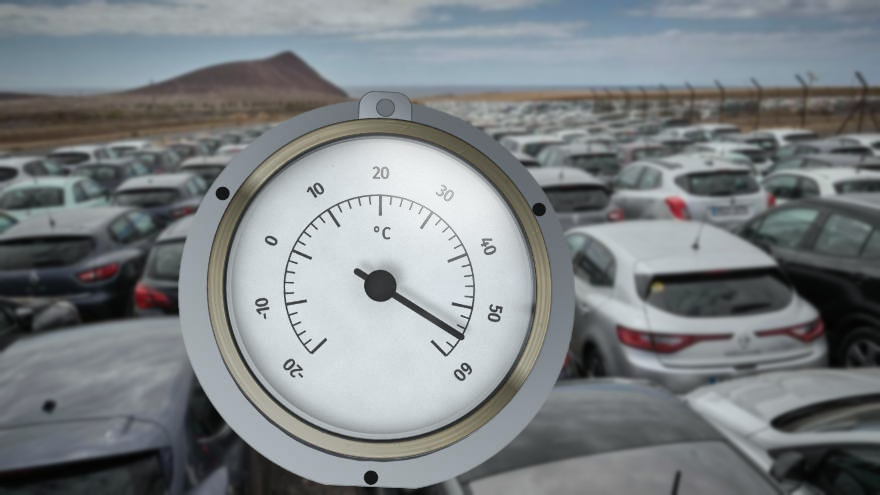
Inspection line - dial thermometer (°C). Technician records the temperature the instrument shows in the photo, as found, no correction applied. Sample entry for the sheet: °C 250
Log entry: °C 56
